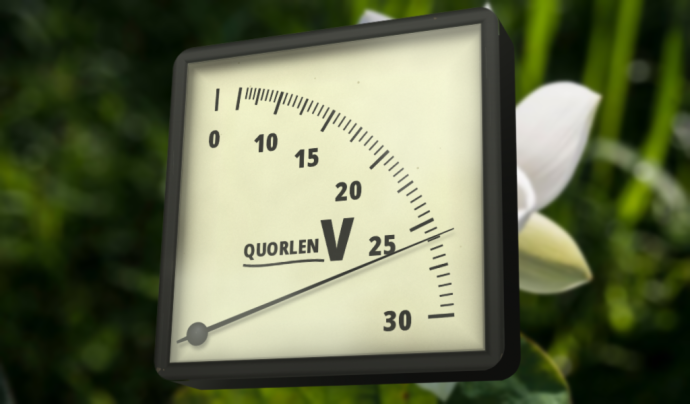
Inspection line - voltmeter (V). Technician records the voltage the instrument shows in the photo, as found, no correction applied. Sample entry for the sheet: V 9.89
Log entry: V 26
